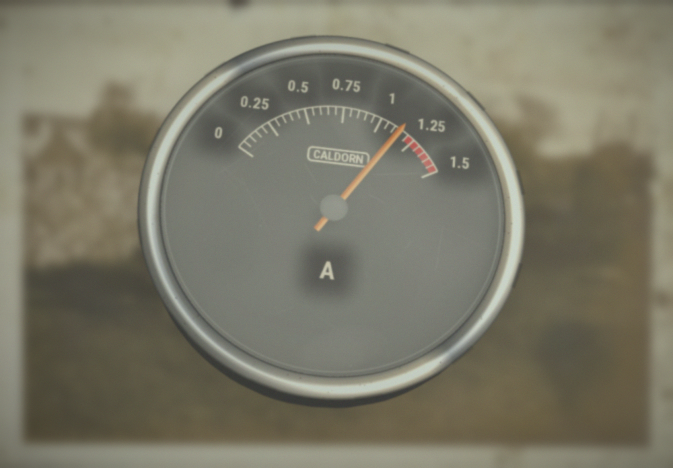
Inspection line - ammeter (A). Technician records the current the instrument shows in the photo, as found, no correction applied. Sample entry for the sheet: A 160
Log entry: A 1.15
